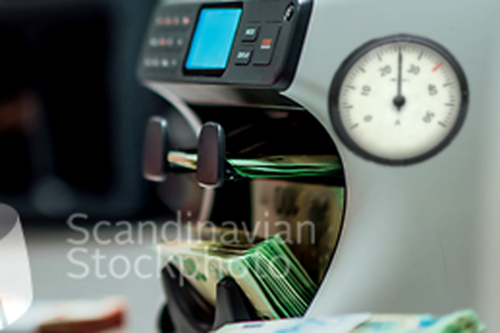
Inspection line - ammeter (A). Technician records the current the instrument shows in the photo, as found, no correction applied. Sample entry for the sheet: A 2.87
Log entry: A 25
